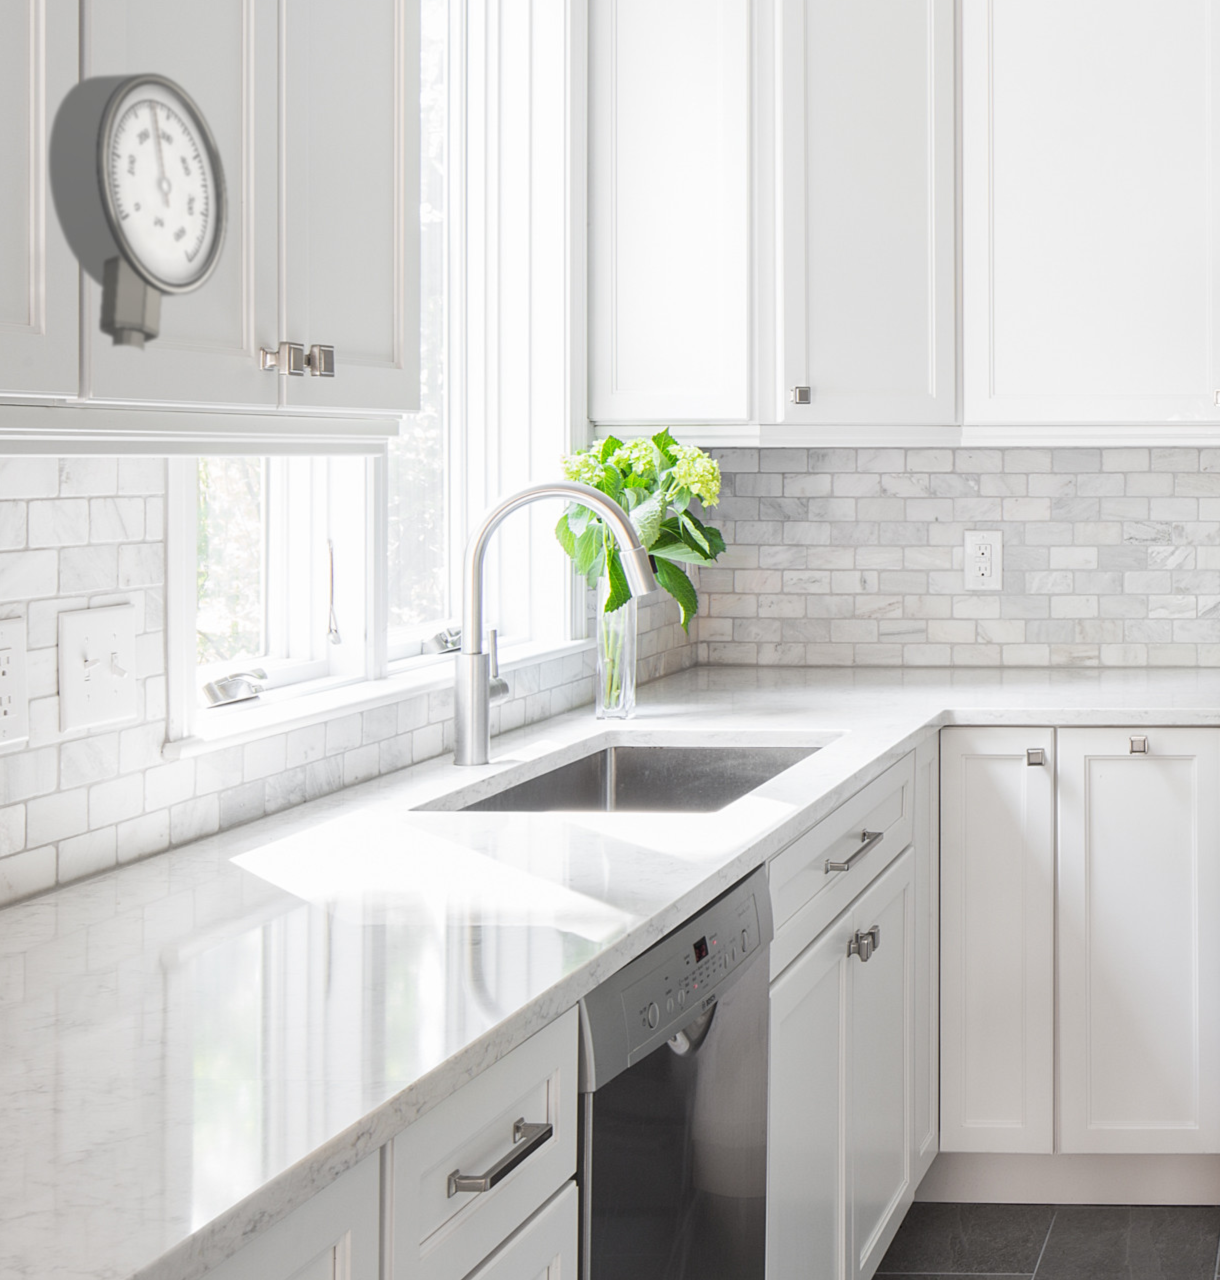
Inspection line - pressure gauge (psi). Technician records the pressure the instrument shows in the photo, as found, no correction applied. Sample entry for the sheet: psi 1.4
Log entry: psi 250
